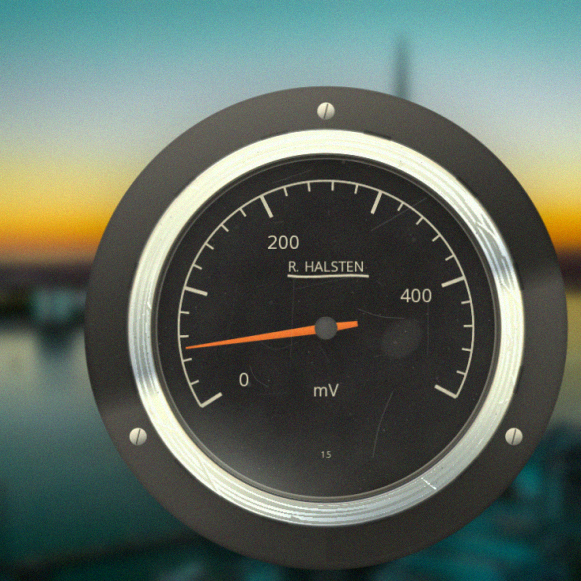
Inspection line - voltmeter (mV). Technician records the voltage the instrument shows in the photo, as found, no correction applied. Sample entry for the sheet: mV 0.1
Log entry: mV 50
